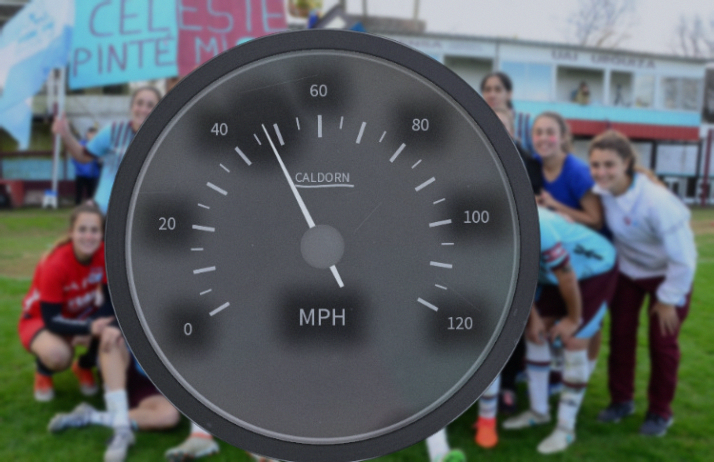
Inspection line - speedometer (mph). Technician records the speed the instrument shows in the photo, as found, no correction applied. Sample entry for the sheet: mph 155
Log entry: mph 47.5
